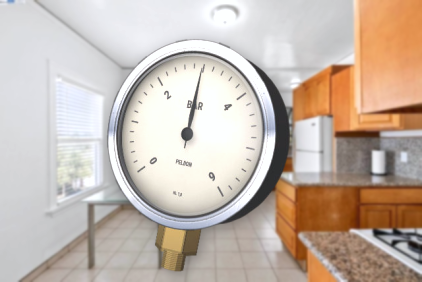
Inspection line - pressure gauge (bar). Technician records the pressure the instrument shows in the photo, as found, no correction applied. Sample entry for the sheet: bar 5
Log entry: bar 3
